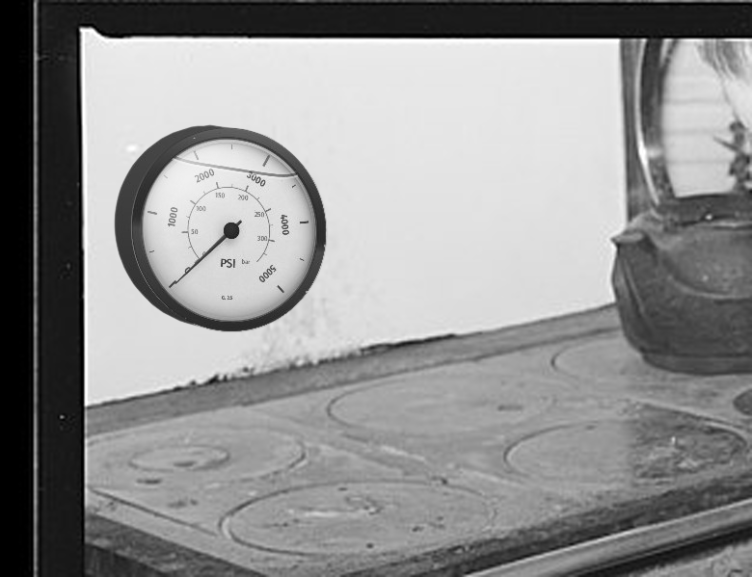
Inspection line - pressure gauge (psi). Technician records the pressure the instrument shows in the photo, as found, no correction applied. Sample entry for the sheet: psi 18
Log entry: psi 0
